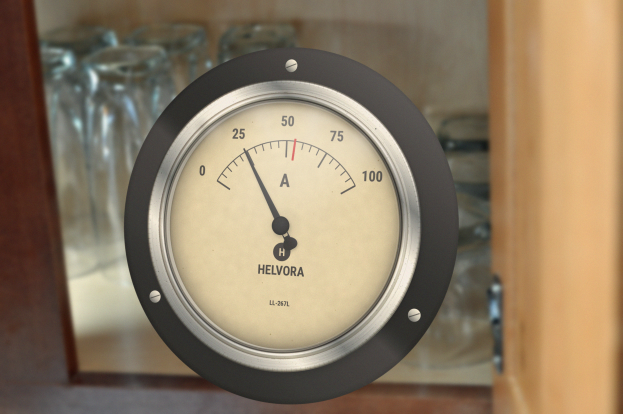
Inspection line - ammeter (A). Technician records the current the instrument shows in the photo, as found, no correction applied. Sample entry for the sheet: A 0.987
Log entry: A 25
